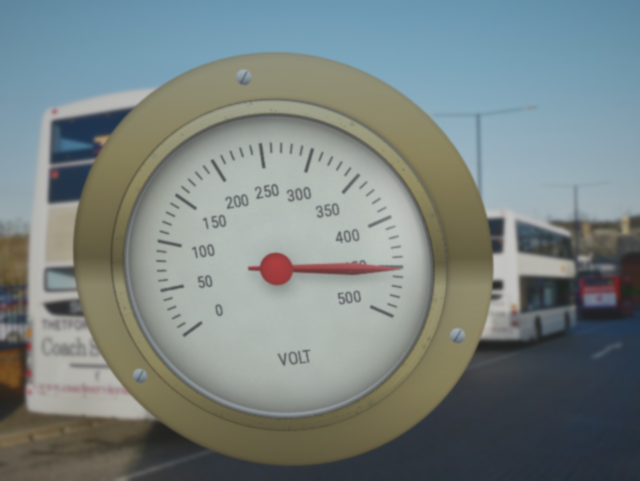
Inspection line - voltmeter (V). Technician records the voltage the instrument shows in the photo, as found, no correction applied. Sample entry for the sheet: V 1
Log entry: V 450
